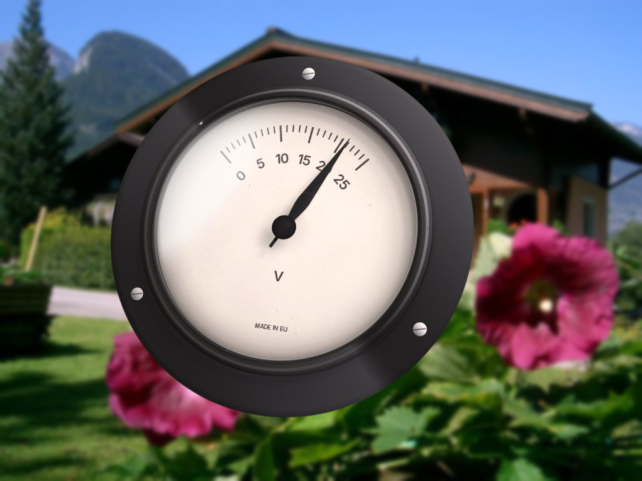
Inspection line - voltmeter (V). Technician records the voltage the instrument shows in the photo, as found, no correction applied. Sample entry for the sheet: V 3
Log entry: V 21
